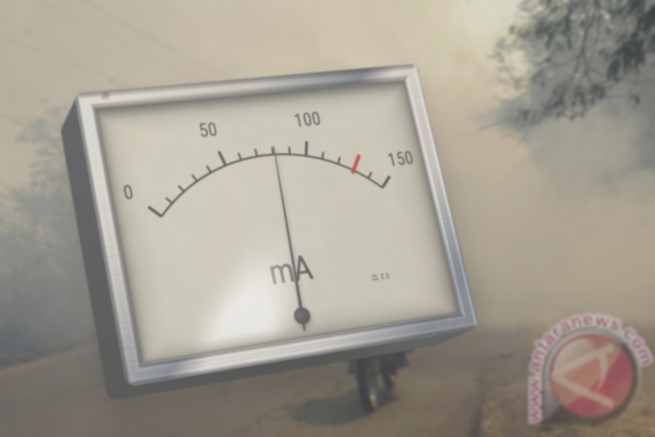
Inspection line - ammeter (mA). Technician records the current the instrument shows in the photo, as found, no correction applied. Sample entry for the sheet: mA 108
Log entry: mA 80
